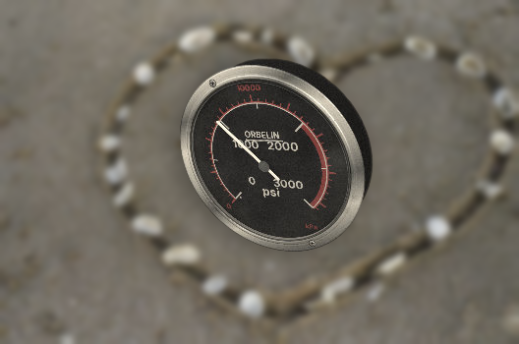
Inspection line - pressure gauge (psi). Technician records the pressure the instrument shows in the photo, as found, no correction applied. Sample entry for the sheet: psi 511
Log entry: psi 1000
